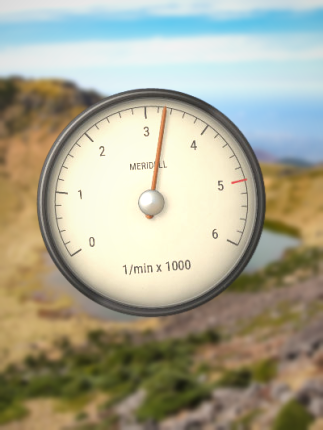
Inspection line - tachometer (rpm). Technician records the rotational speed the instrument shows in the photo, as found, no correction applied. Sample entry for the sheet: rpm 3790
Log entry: rpm 3300
